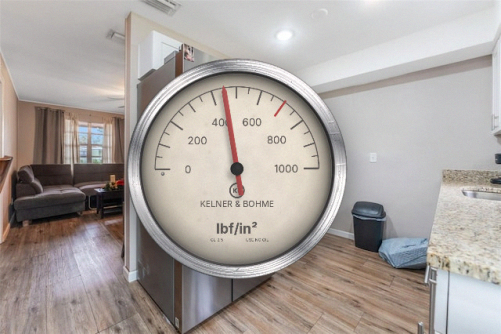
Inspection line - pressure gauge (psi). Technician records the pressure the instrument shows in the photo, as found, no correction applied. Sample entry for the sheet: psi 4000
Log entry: psi 450
